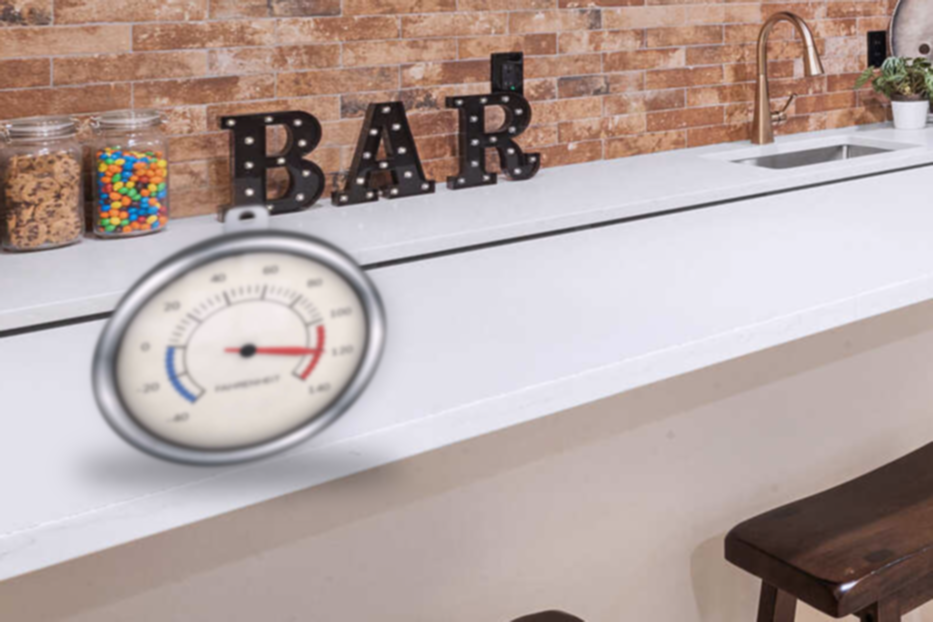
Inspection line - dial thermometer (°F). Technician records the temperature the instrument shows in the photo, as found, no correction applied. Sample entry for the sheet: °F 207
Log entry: °F 120
